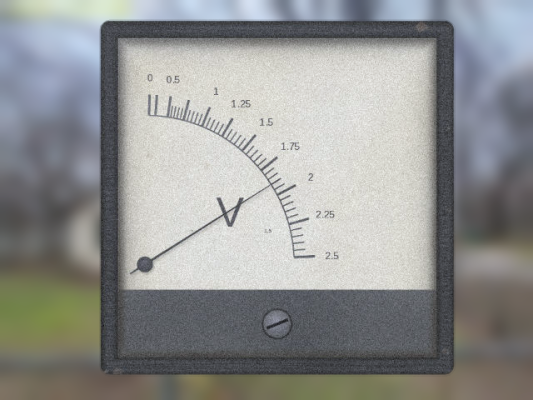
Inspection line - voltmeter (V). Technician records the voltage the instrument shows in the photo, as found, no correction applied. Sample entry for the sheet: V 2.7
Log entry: V 1.9
